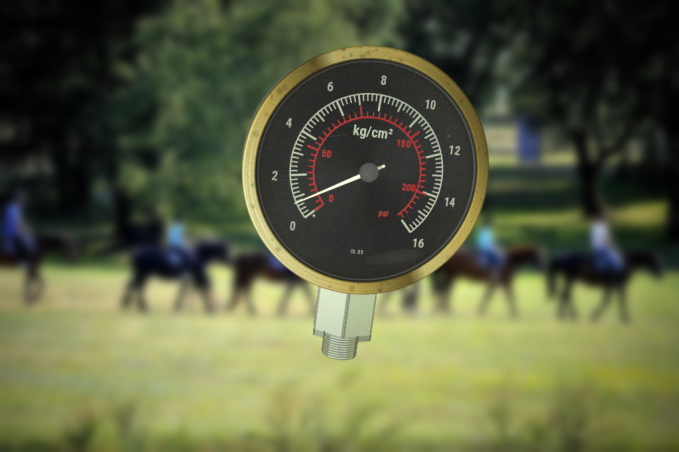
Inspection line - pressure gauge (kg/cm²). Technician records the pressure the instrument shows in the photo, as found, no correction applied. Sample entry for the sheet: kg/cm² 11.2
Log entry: kg/cm² 0.8
